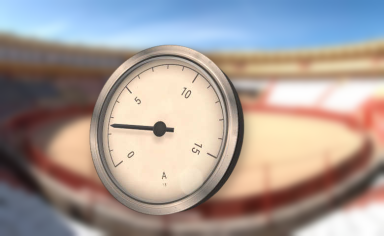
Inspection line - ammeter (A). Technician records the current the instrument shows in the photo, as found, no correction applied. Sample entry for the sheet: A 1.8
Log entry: A 2.5
